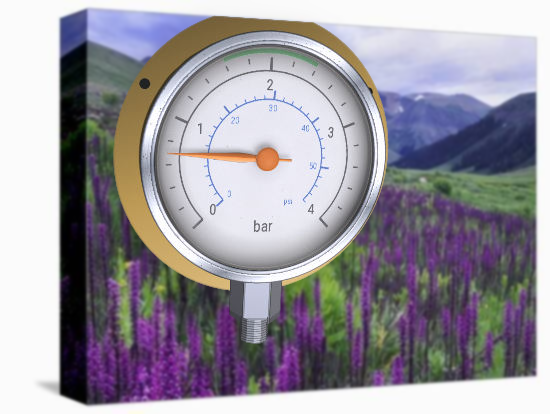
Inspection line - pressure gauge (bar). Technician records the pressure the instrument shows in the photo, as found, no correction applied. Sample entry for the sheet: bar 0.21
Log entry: bar 0.7
